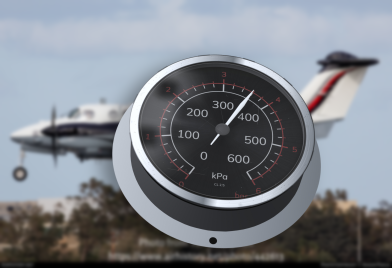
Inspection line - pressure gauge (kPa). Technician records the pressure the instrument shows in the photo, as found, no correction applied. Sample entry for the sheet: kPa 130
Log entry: kPa 360
